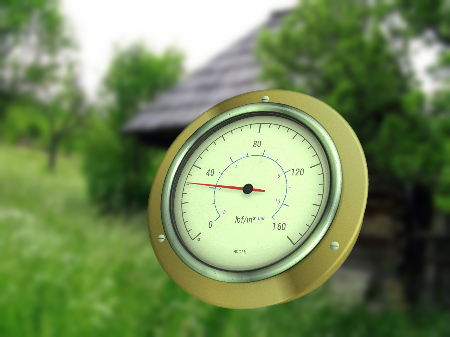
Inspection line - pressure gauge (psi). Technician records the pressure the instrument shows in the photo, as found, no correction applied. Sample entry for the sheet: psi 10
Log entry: psi 30
